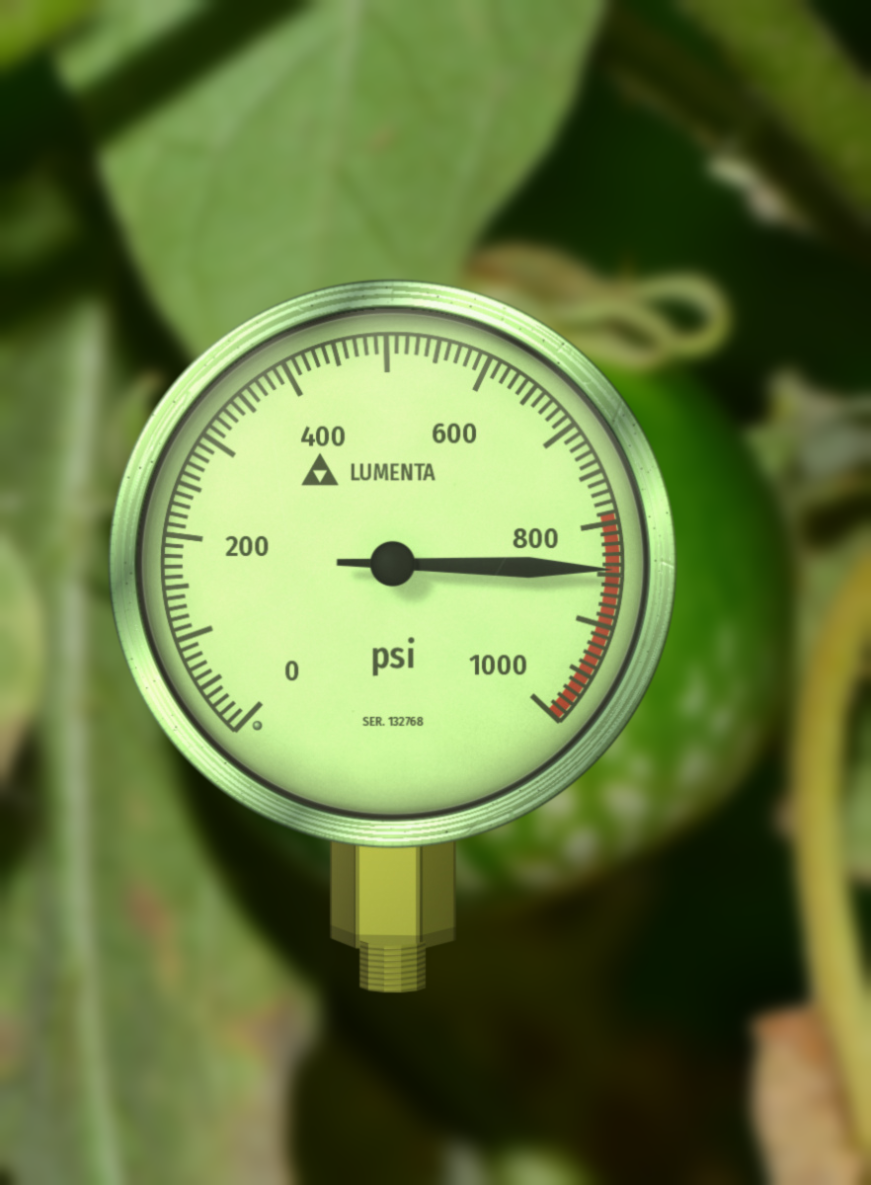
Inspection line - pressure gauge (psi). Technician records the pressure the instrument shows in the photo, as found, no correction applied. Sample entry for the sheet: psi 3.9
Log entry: psi 845
